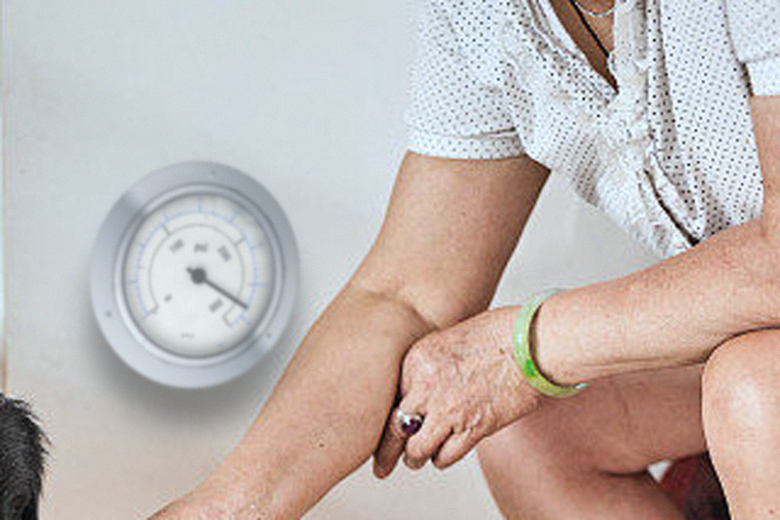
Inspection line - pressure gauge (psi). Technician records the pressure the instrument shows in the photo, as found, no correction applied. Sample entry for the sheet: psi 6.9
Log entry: psi 275
